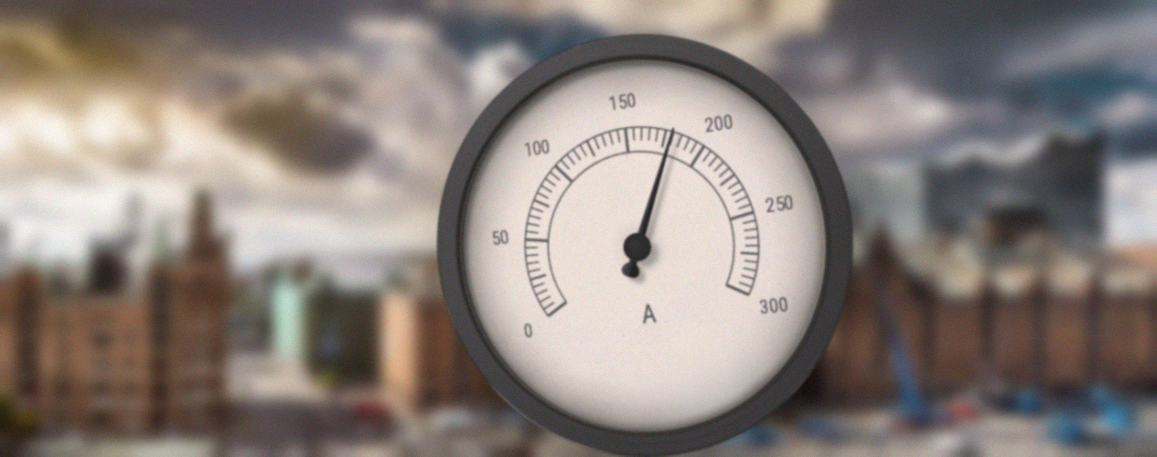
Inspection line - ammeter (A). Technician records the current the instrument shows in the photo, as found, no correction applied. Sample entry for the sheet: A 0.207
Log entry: A 180
